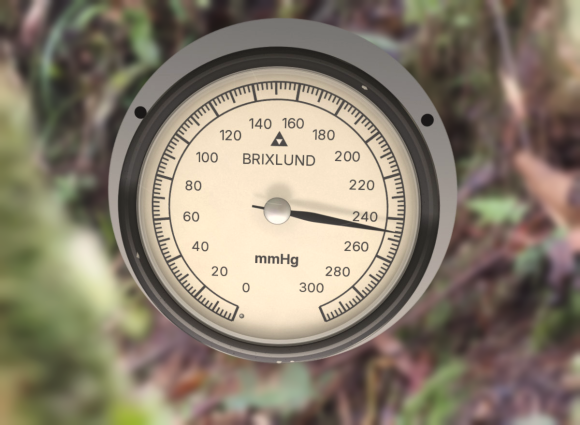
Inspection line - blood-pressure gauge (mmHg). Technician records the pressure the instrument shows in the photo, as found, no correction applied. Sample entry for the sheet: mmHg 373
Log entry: mmHg 246
